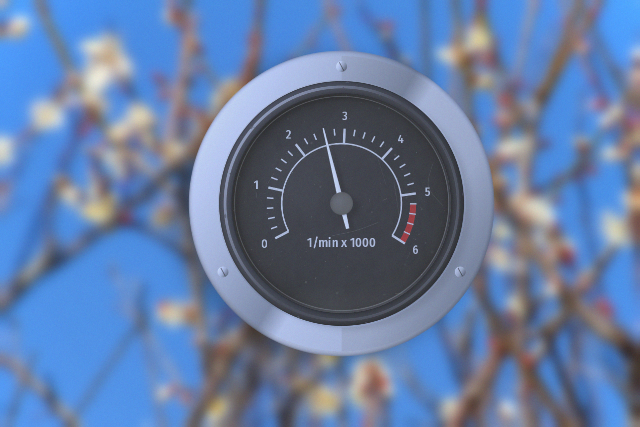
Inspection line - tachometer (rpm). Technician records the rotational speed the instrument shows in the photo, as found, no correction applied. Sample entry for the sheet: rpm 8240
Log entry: rpm 2600
